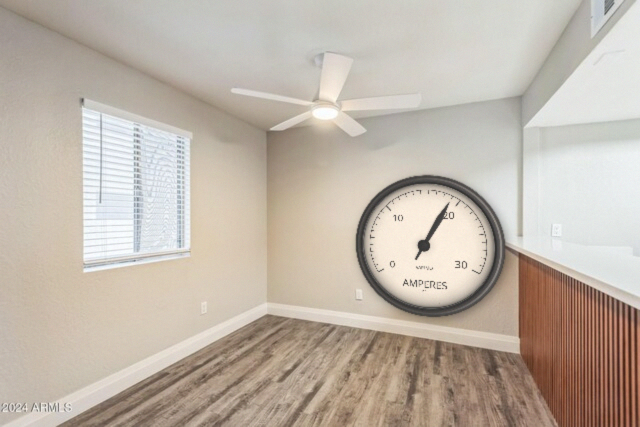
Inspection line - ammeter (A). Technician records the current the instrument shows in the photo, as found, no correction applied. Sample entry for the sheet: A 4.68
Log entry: A 19
